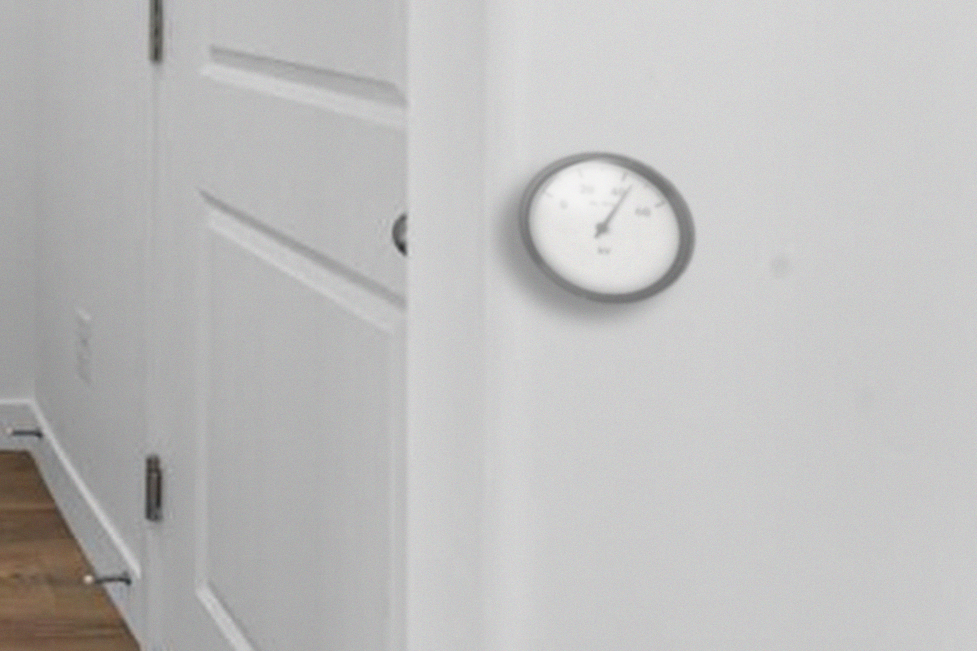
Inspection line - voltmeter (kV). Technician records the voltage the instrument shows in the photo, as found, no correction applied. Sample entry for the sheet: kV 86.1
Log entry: kV 45
